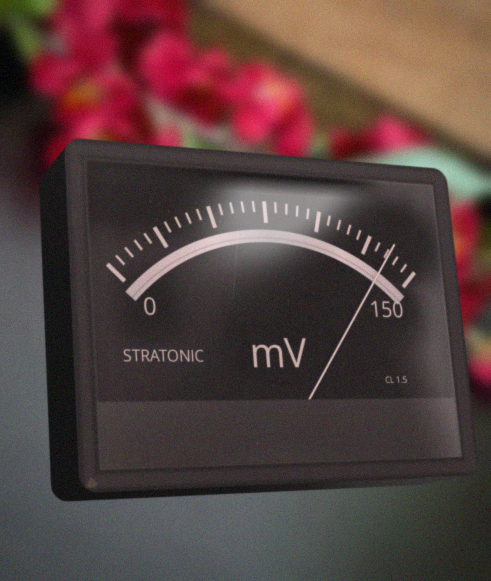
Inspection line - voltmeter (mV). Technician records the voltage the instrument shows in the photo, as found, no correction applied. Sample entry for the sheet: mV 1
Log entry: mV 135
